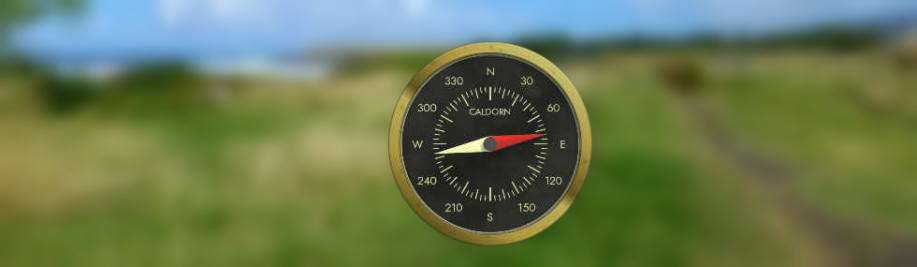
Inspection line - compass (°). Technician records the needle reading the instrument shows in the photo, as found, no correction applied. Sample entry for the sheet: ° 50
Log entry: ° 80
